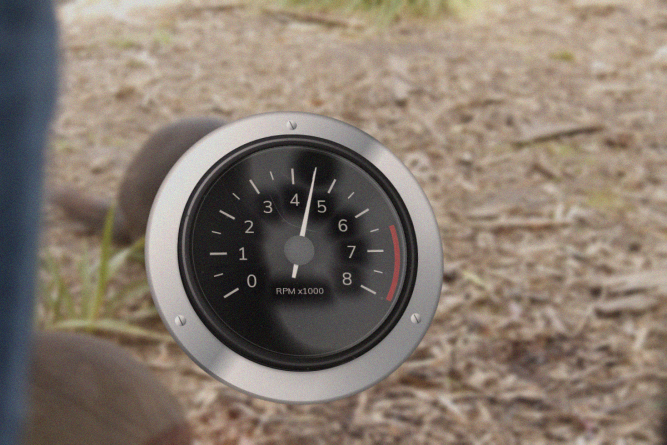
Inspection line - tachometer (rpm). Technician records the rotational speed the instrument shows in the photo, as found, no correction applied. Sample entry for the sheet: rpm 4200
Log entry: rpm 4500
